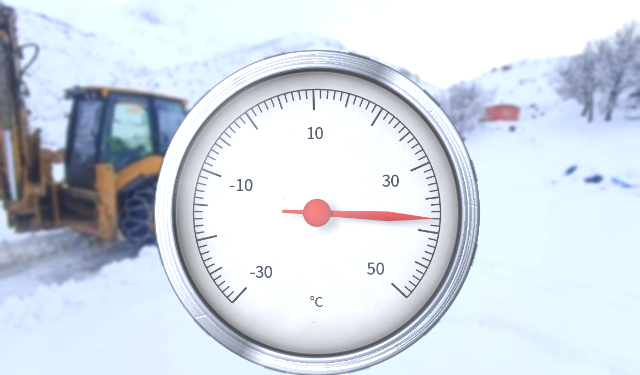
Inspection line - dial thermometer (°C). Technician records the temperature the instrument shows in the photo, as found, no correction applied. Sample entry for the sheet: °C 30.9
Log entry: °C 38
